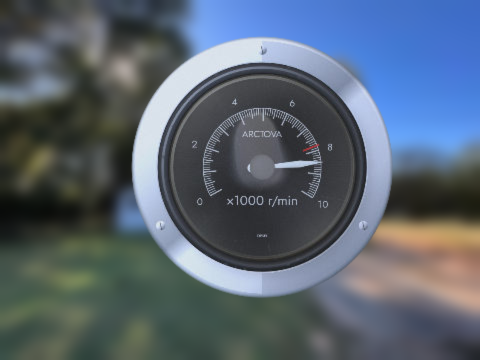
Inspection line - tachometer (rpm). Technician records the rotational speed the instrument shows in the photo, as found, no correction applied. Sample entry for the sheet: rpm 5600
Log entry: rpm 8500
